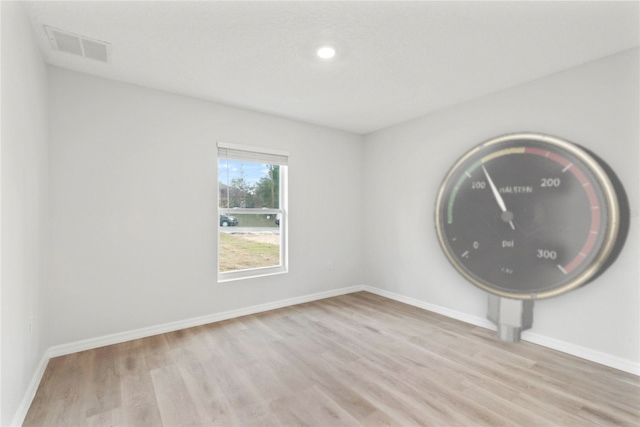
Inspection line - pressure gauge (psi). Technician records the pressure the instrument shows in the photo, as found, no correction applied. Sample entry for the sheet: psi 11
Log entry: psi 120
